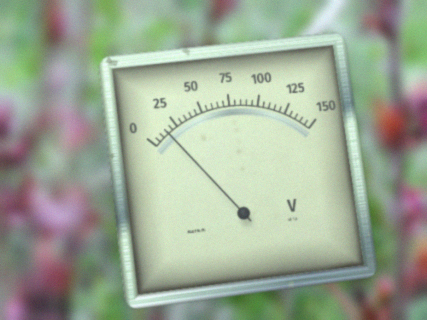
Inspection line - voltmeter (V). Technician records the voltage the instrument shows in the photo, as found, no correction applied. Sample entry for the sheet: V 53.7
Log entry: V 15
